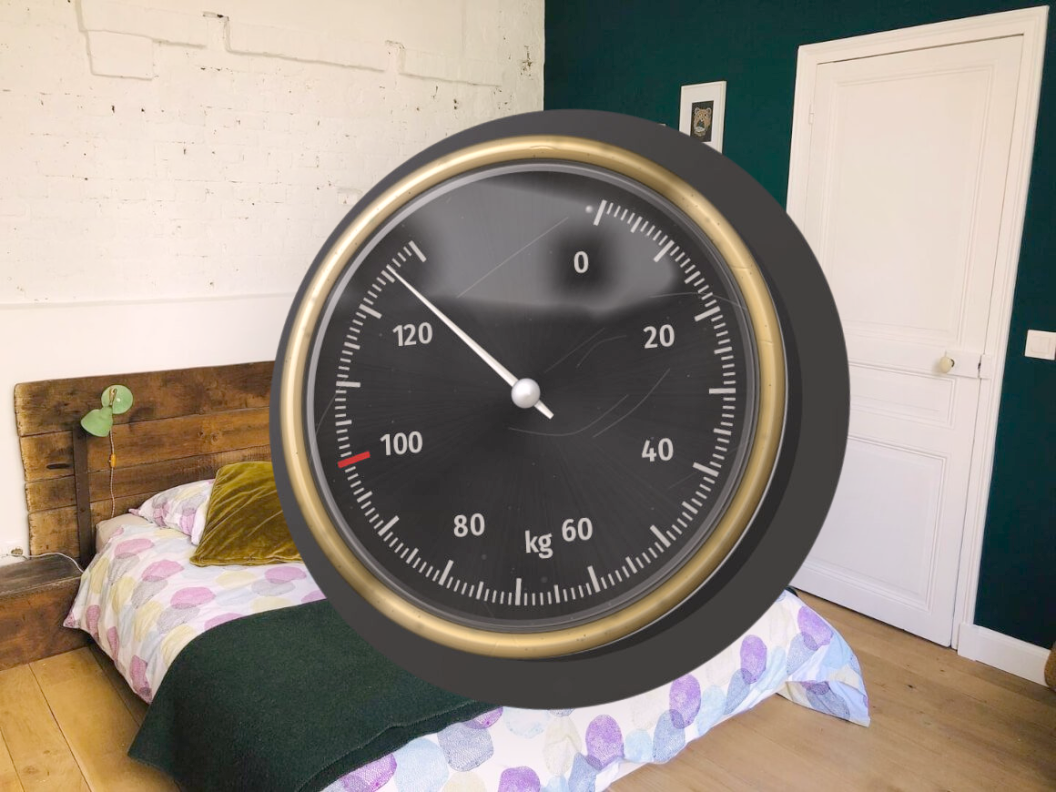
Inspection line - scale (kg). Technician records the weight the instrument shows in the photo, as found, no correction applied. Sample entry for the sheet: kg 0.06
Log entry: kg 126
